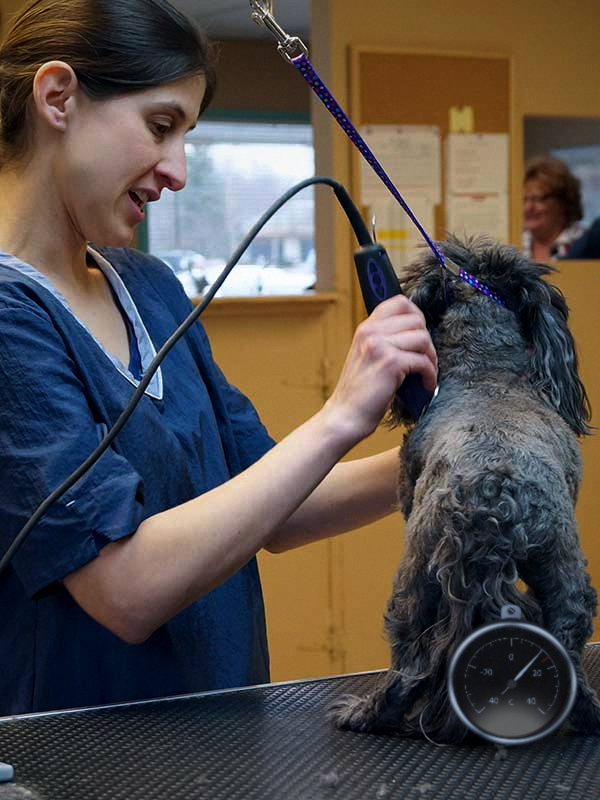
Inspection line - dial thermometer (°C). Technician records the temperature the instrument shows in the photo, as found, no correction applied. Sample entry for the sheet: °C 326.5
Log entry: °C 12
